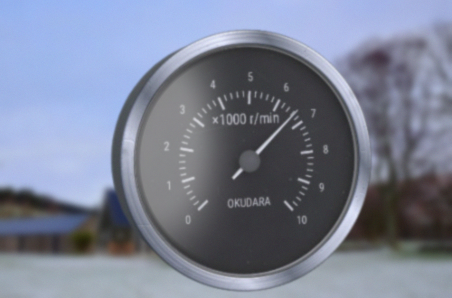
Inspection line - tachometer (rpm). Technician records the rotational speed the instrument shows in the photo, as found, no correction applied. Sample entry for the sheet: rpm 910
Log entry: rpm 6600
